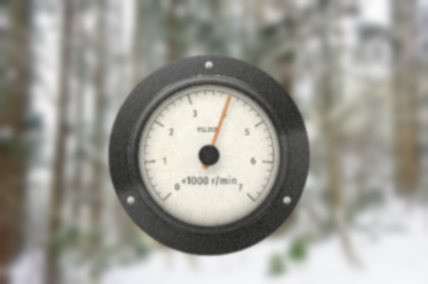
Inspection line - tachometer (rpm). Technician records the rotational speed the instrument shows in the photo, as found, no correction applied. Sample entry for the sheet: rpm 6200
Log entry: rpm 4000
